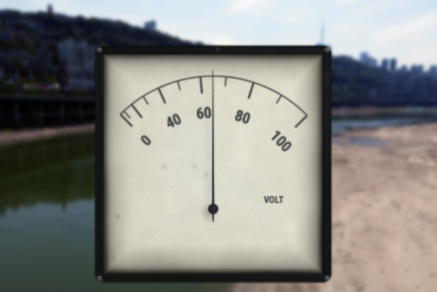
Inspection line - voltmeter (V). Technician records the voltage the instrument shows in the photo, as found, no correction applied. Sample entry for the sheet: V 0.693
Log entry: V 65
